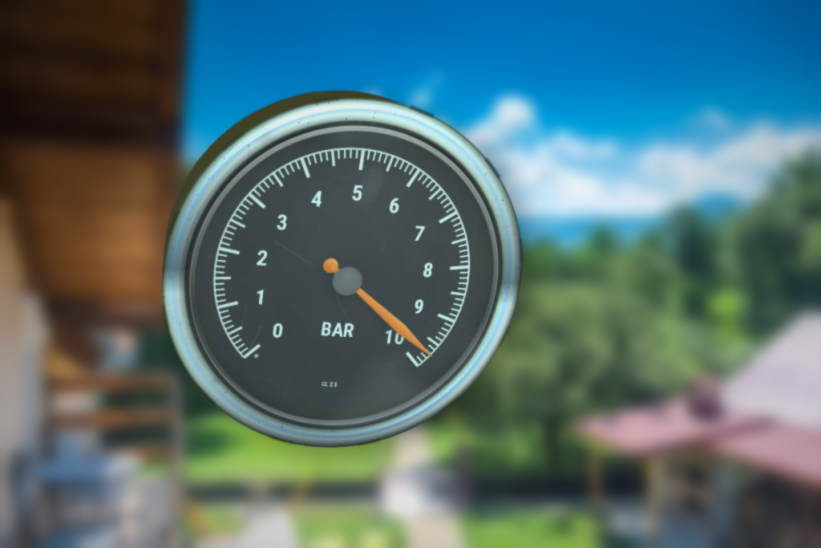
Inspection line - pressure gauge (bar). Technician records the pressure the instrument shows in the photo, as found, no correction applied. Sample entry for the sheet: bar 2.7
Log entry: bar 9.7
